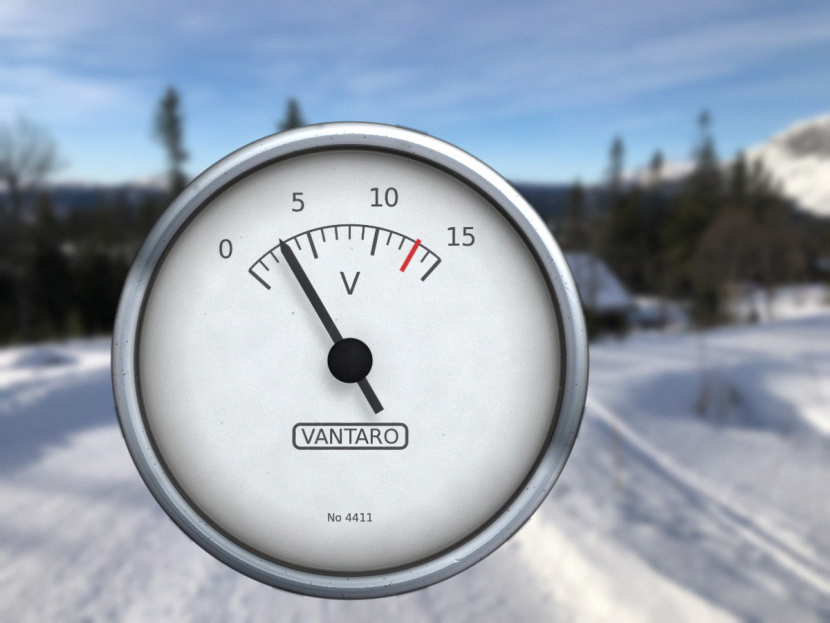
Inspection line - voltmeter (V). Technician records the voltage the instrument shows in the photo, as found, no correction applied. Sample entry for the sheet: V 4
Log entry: V 3
